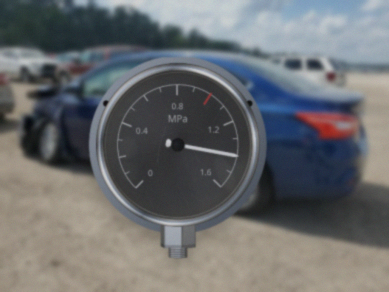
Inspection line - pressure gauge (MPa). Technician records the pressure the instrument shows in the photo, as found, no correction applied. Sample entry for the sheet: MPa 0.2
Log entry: MPa 1.4
